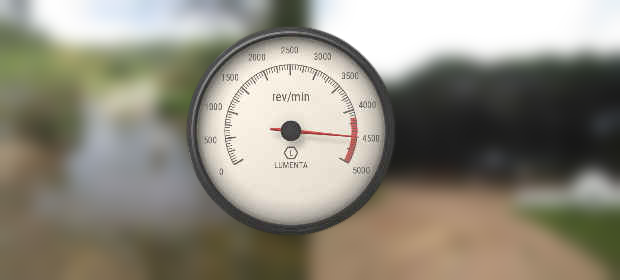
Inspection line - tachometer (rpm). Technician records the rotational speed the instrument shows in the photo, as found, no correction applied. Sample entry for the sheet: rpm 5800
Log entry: rpm 4500
